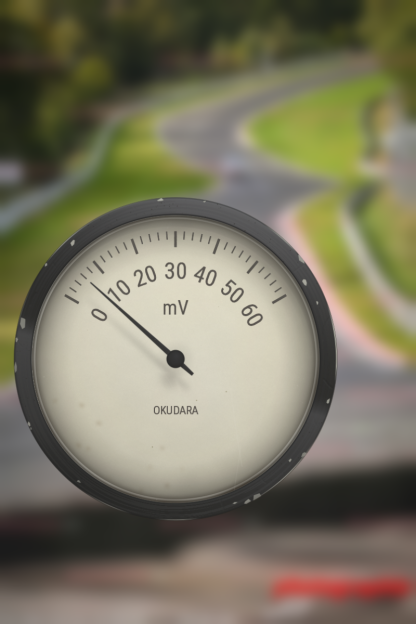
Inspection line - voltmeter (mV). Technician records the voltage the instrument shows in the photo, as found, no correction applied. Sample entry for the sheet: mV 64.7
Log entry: mV 6
